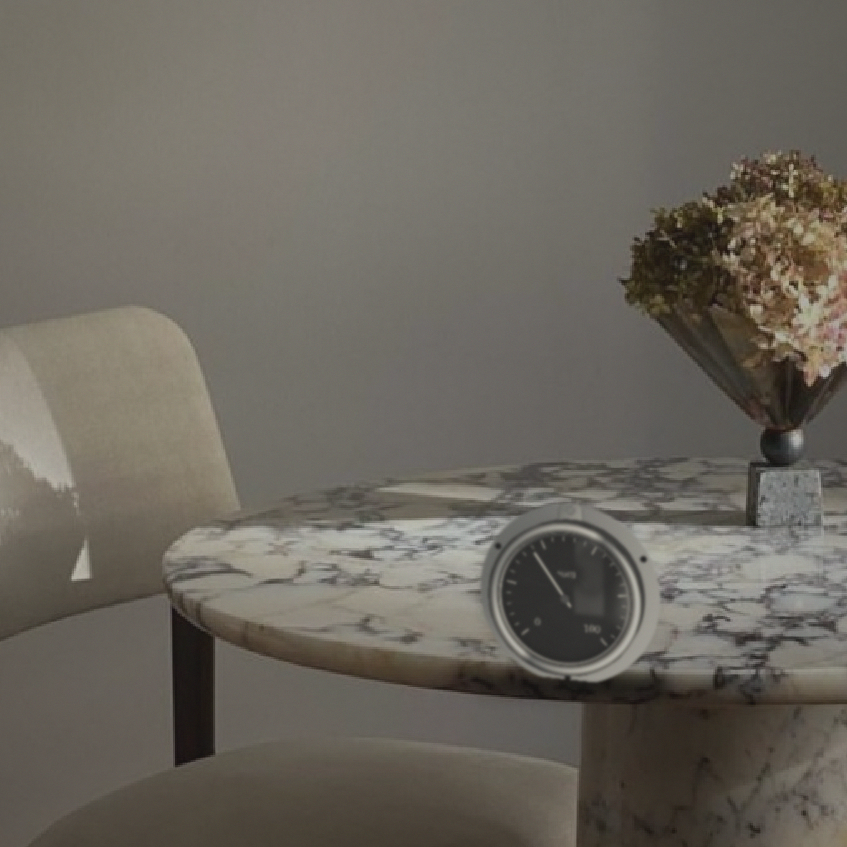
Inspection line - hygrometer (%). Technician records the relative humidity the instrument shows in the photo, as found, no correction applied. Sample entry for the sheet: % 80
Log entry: % 36
